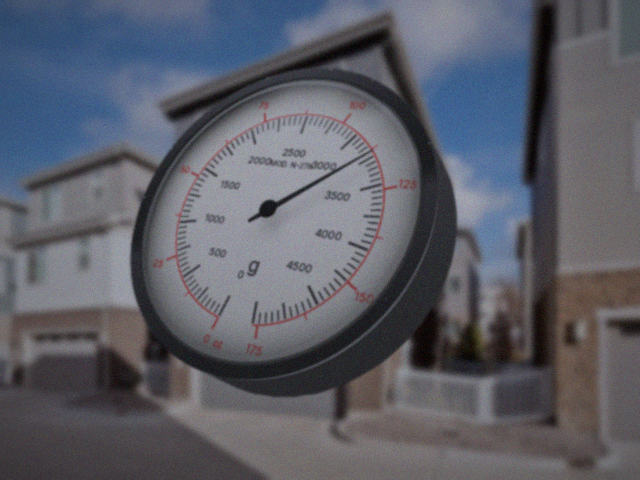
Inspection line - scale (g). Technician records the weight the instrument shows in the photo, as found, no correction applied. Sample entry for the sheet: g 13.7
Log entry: g 3250
